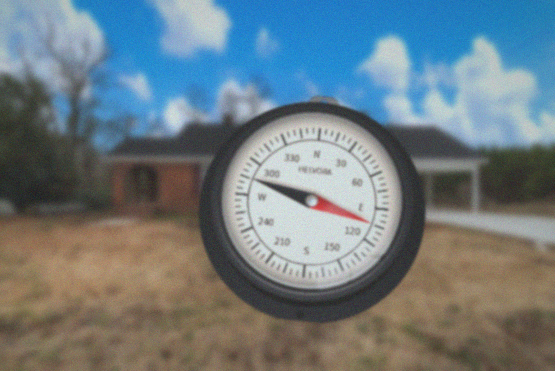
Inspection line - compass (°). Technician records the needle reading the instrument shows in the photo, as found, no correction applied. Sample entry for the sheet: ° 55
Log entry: ° 105
